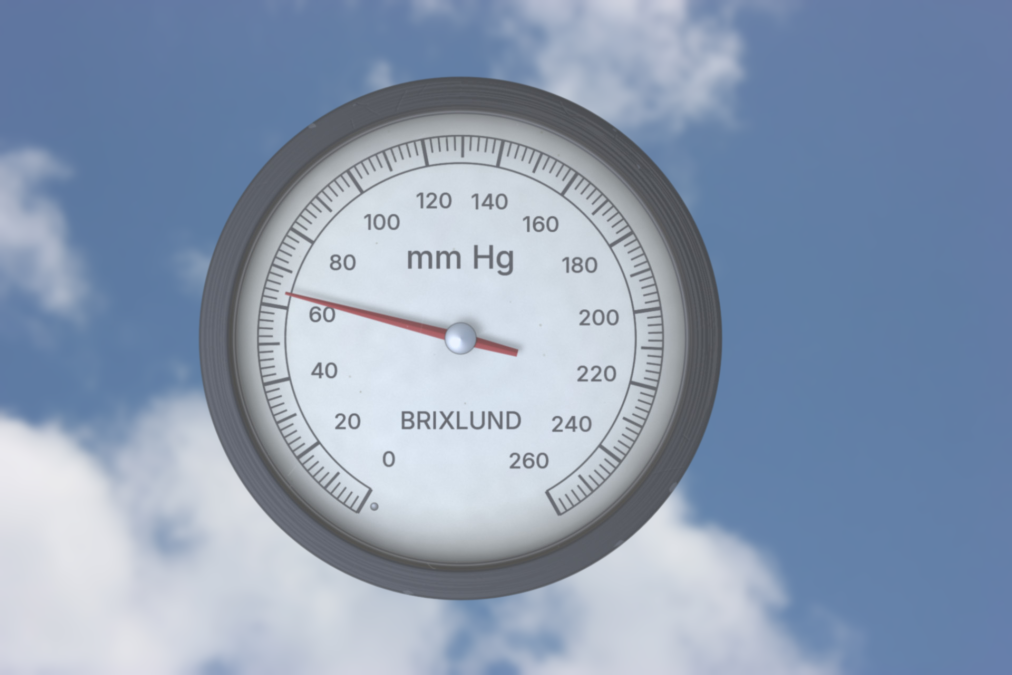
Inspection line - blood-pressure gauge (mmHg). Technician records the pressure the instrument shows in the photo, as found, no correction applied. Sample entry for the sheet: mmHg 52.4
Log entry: mmHg 64
